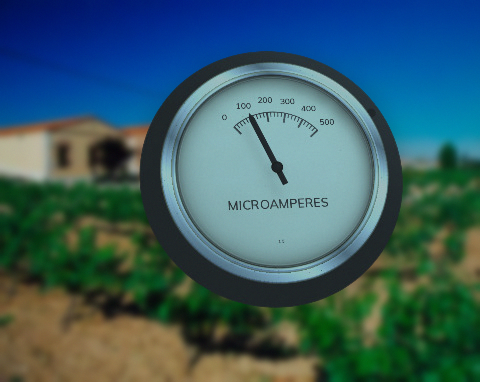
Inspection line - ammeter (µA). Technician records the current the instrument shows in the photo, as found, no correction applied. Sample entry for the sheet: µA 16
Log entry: µA 100
